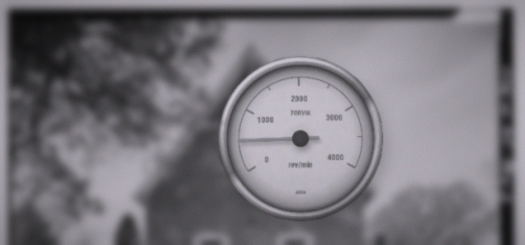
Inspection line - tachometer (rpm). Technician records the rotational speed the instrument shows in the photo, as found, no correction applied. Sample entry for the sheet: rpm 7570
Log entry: rpm 500
